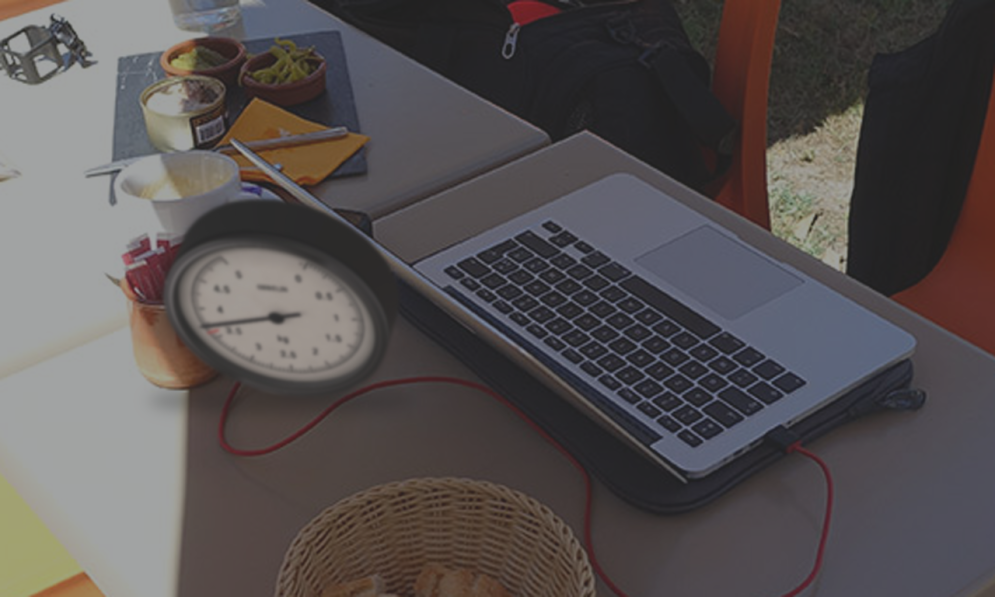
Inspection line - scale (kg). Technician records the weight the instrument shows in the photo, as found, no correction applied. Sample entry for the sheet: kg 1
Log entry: kg 3.75
